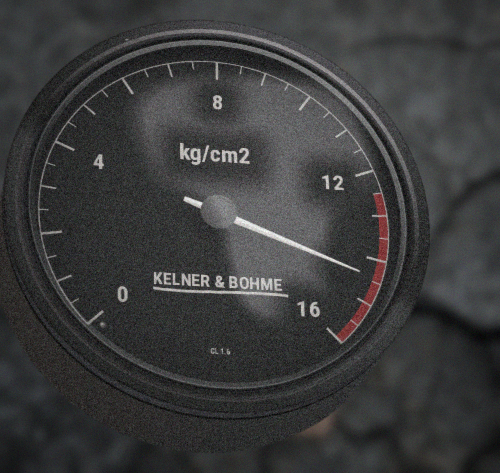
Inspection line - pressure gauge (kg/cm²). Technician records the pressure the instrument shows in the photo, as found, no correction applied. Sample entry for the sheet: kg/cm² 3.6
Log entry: kg/cm² 14.5
